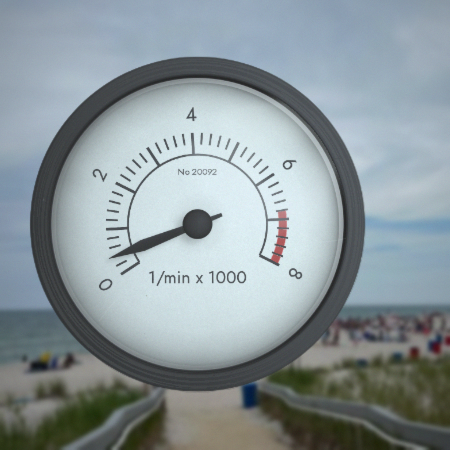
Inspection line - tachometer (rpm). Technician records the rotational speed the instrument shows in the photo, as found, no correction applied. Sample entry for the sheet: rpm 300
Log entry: rpm 400
